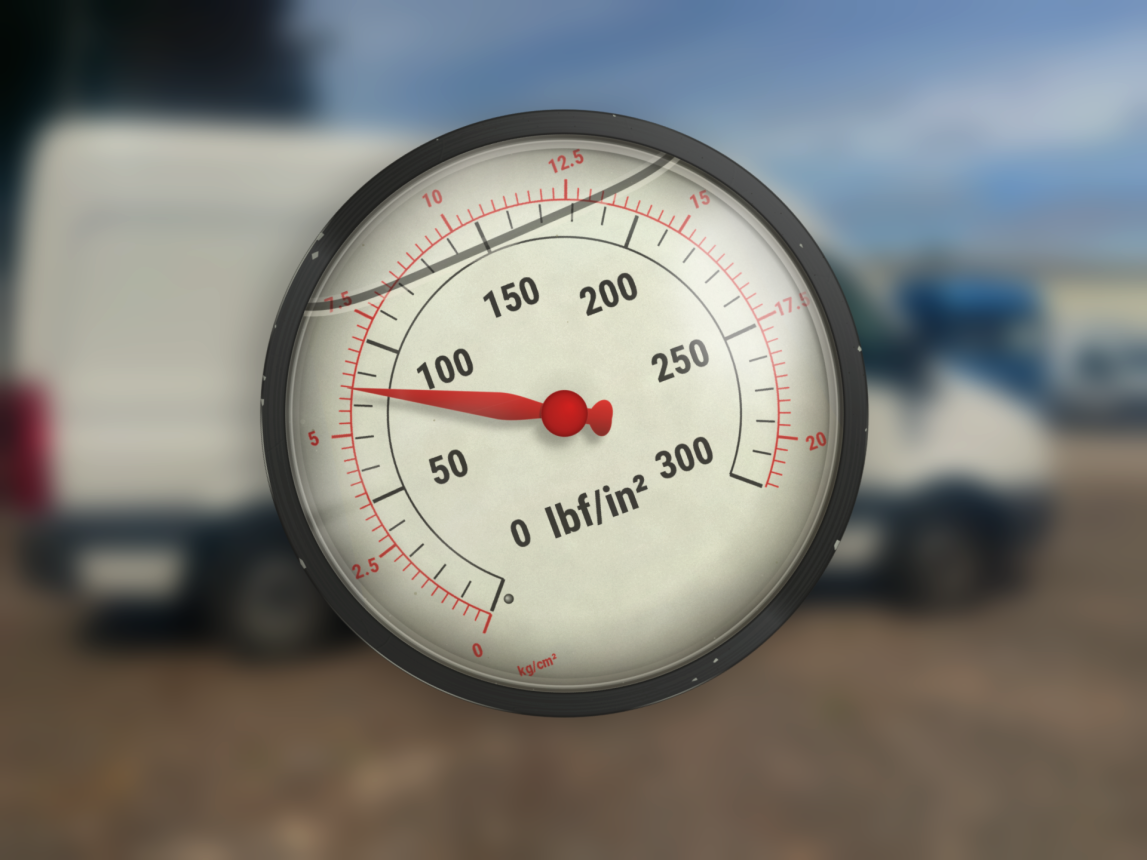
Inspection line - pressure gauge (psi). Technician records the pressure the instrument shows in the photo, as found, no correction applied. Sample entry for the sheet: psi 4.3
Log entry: psi 85
